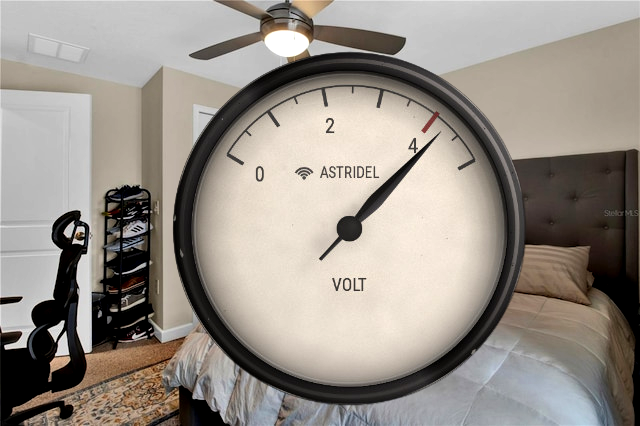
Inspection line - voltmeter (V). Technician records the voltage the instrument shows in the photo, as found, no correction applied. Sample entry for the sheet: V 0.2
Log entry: V 4.25
